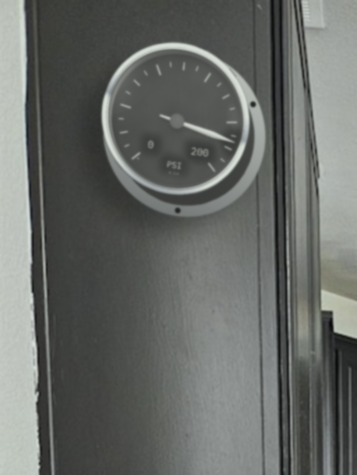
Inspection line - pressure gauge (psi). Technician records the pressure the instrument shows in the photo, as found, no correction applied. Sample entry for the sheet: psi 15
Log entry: psi 175
